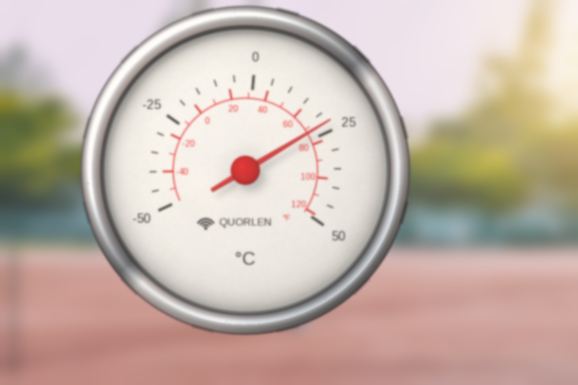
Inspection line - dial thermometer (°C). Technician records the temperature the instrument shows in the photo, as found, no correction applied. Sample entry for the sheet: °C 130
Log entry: °C 22.5
